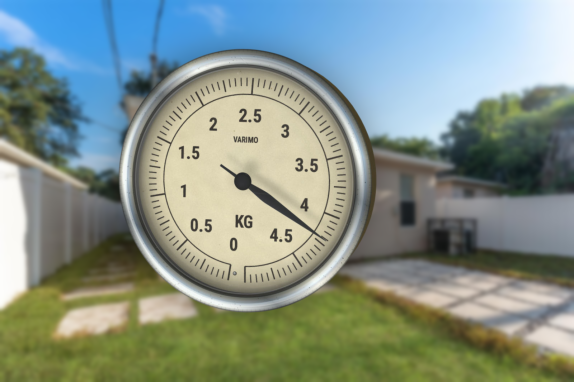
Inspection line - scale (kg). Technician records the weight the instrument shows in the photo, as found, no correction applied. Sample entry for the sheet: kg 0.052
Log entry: kg 4.2
